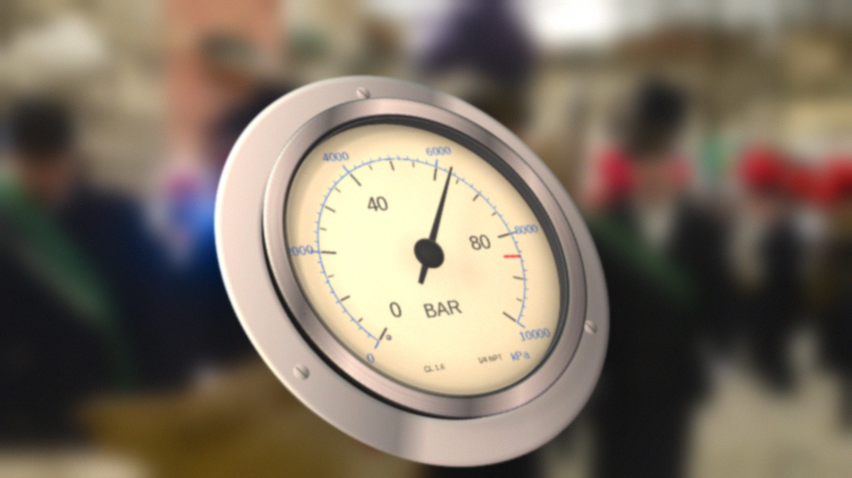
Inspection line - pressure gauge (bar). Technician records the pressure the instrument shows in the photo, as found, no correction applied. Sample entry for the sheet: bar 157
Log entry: bar 62.5
